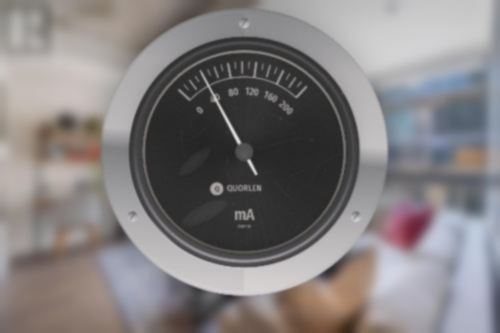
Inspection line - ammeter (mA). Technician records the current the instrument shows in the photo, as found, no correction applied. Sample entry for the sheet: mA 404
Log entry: mA 40
